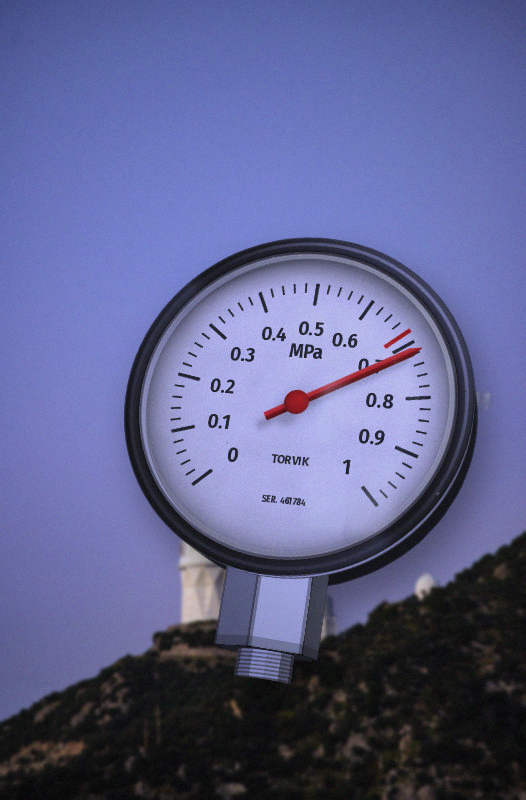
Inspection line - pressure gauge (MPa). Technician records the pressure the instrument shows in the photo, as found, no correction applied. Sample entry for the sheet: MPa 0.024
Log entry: MPa 0.72
